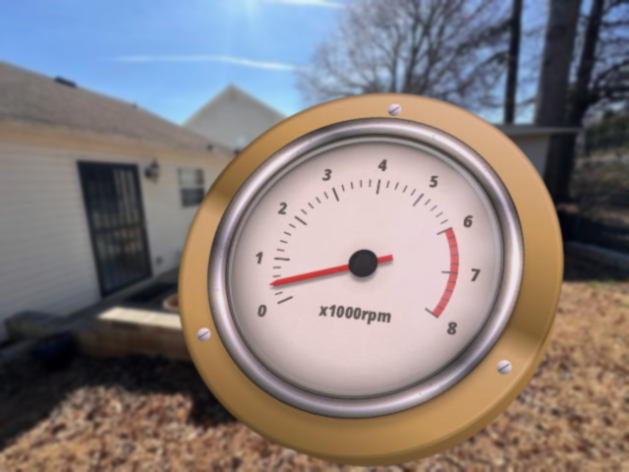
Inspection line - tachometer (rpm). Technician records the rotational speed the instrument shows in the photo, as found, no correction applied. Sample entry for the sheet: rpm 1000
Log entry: rpm 400
